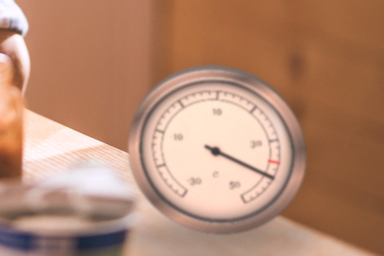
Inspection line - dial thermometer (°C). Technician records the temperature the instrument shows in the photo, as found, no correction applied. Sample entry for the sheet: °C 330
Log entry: °C 40
